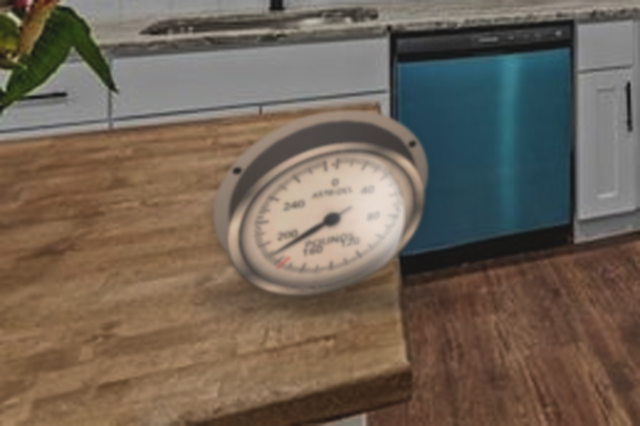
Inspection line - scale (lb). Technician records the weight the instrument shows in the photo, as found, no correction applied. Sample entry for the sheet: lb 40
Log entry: lb 190
